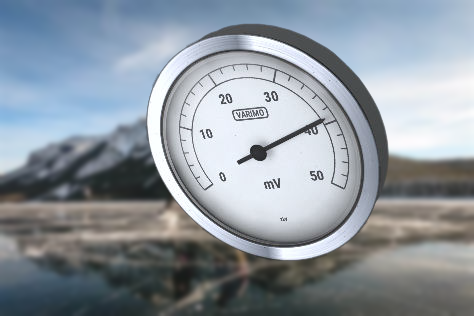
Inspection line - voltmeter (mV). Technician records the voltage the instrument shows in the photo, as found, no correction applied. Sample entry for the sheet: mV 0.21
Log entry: mV 39
